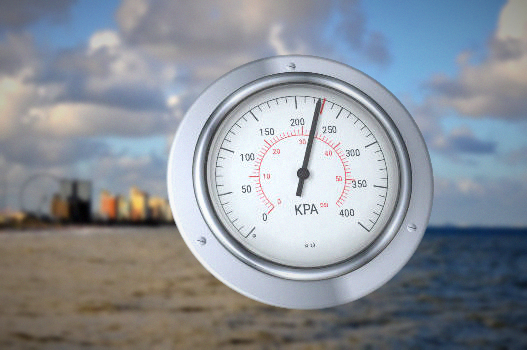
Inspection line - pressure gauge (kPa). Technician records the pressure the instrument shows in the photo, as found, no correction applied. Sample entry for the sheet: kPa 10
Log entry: kPa 225
